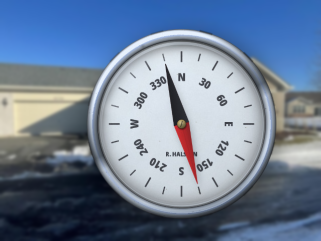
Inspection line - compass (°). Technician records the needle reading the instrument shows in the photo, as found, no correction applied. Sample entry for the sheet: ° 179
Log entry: ° 165
